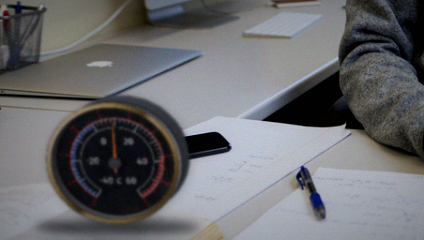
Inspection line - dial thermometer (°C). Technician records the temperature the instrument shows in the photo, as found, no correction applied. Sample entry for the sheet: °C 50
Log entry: °C 10
